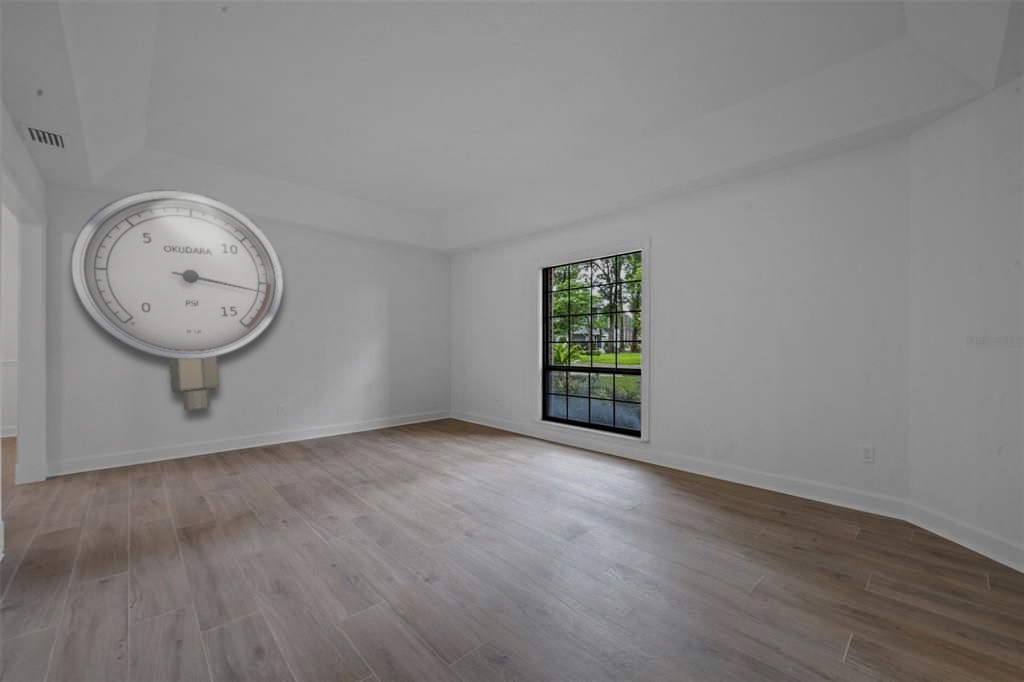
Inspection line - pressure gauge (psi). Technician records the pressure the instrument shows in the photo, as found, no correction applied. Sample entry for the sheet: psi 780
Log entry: psi 13
